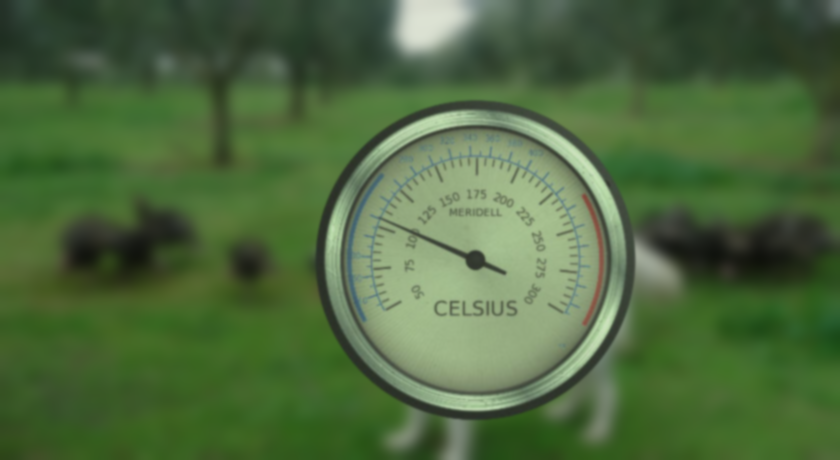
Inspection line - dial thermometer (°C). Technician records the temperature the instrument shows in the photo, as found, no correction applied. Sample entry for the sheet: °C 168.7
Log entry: °C 105
